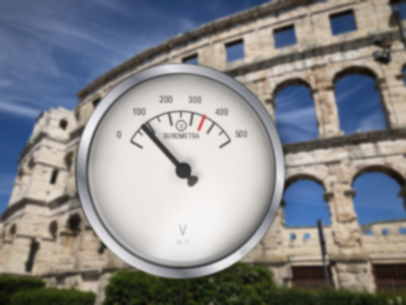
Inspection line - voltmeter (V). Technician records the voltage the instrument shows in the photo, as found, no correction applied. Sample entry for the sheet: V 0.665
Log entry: V 75
